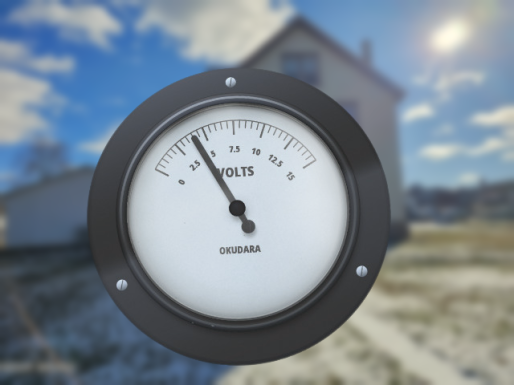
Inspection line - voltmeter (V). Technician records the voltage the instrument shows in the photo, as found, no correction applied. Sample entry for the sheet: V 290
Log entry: V 4
